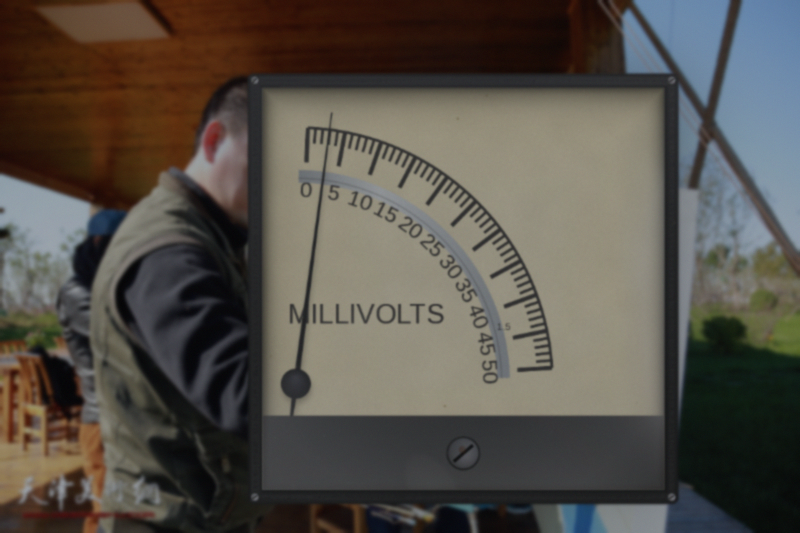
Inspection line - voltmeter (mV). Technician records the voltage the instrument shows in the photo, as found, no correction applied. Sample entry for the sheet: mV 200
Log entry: mV 3
